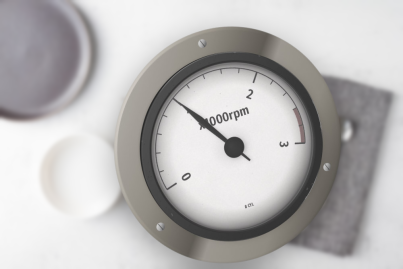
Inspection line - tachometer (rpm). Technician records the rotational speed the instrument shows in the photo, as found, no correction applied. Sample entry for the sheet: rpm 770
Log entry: rpm 1000
